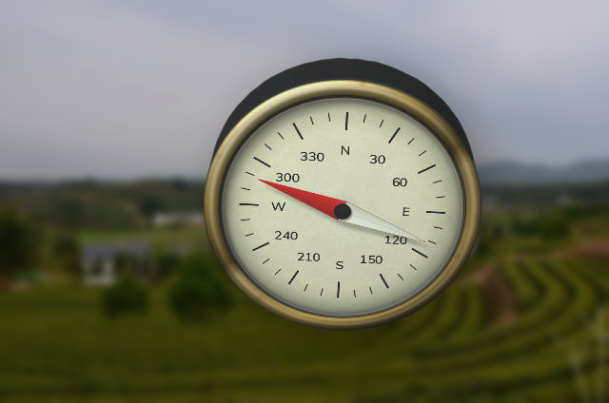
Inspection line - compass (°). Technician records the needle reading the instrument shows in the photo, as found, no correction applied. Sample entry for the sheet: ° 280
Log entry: ° 290
